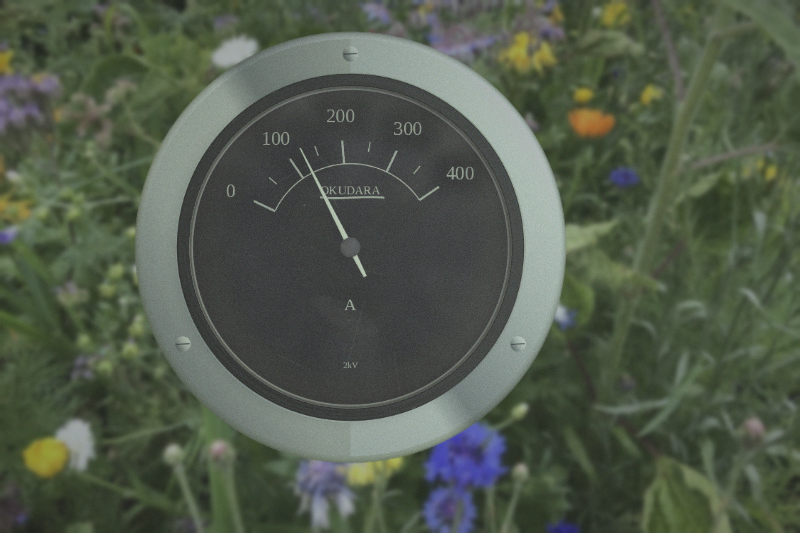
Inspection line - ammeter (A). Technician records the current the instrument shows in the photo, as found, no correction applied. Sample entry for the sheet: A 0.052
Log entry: A 125
